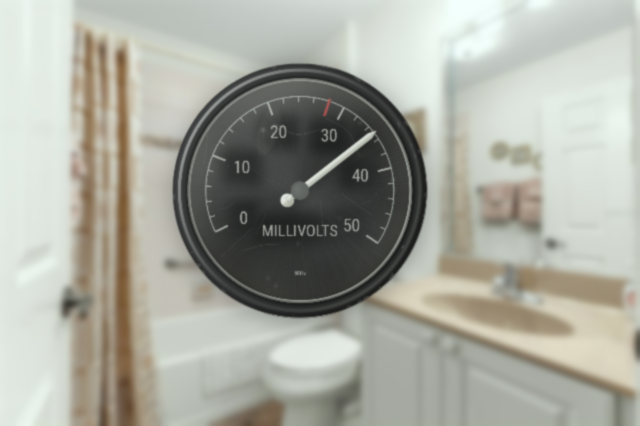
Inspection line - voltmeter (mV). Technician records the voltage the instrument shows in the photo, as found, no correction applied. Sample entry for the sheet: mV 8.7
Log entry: mV 35
